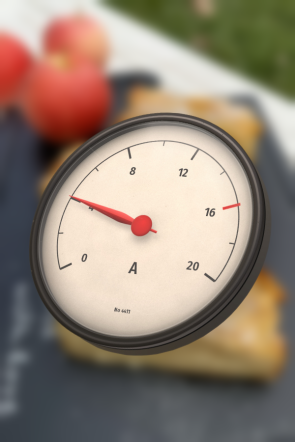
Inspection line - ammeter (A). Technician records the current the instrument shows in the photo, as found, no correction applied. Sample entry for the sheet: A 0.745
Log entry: A 4
